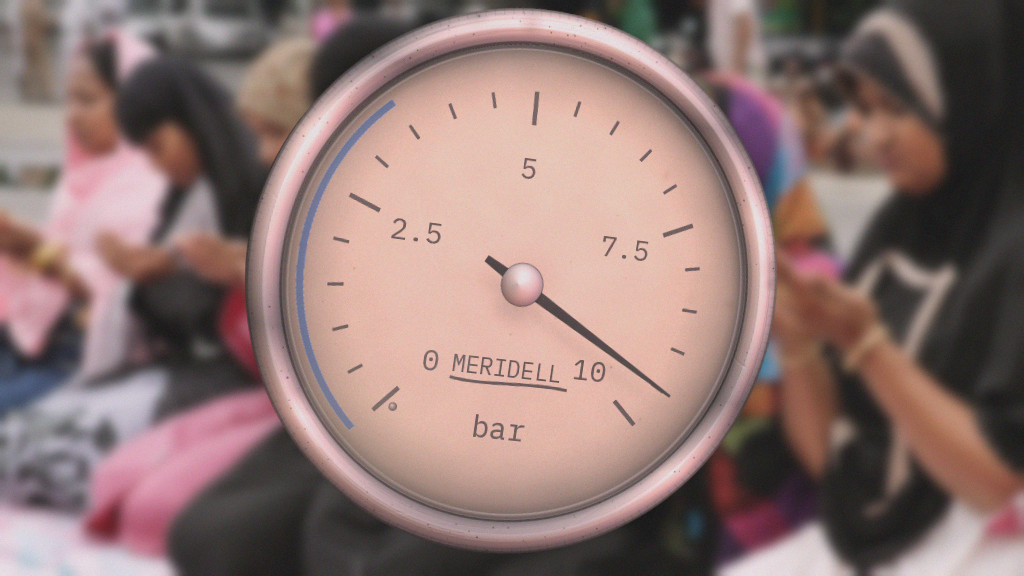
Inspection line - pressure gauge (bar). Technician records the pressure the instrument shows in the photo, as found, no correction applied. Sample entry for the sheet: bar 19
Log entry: bar 9.5
